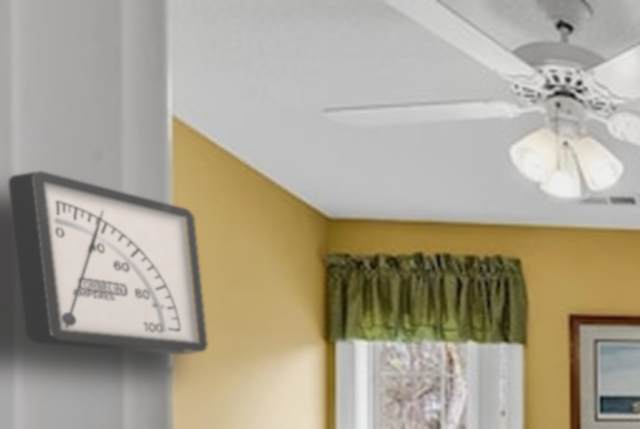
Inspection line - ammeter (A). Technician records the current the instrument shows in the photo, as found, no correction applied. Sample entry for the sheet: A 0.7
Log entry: A 35
